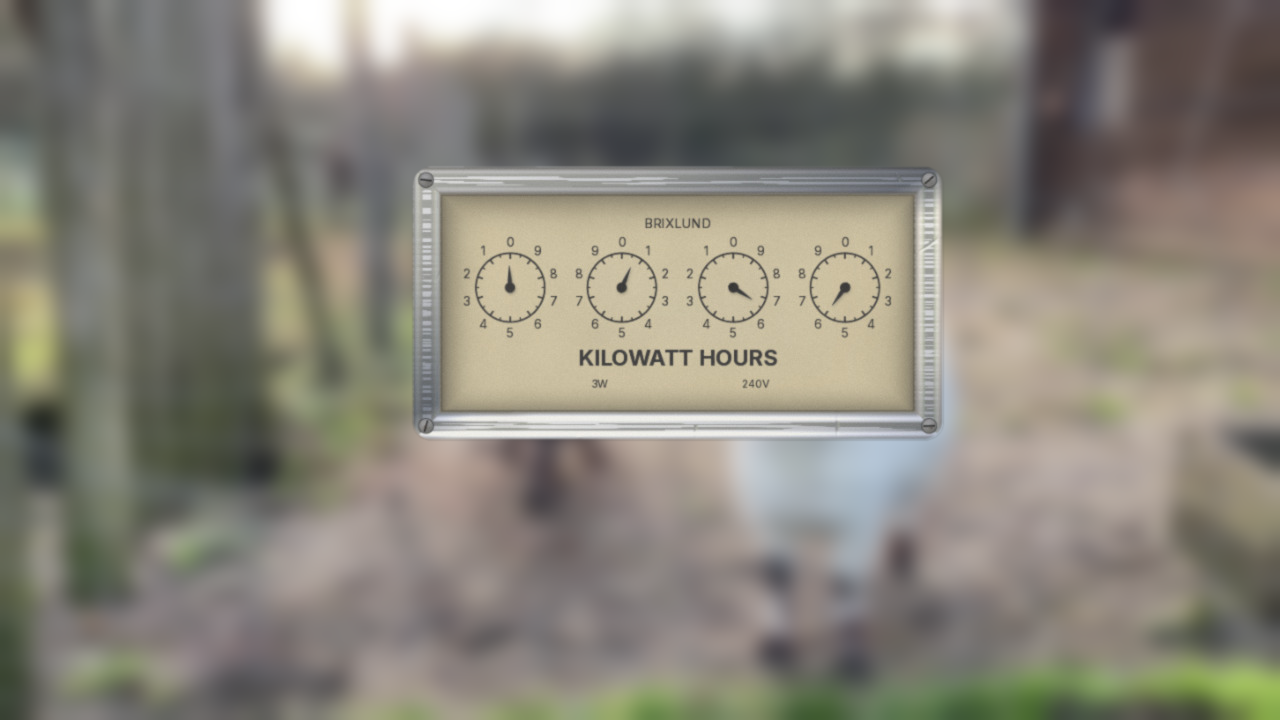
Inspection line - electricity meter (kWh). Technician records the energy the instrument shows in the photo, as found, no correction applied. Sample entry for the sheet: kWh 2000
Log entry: kWh 66
